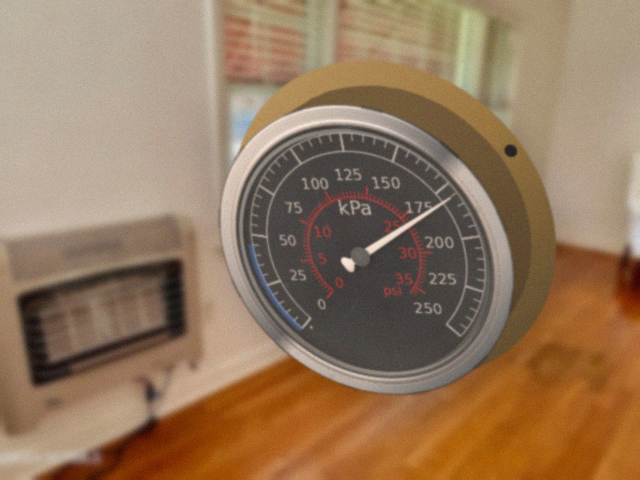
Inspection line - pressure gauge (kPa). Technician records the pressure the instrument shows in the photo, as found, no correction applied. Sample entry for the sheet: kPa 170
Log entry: kPa 180
